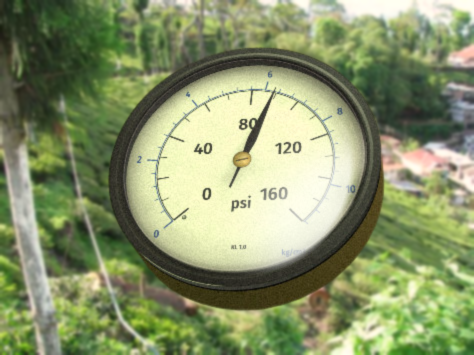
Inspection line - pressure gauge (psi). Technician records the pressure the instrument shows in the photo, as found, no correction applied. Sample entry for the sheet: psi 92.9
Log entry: psi 90
